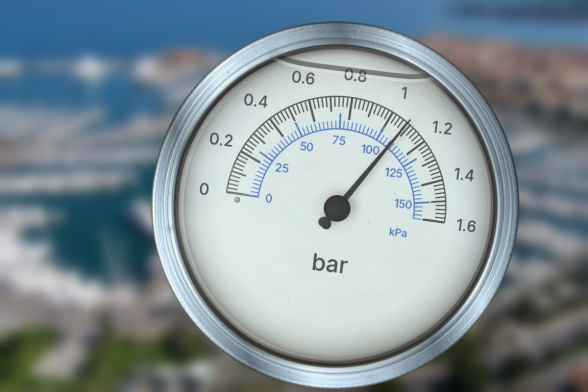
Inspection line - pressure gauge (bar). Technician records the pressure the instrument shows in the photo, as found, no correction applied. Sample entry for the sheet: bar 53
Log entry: bar 1.08
